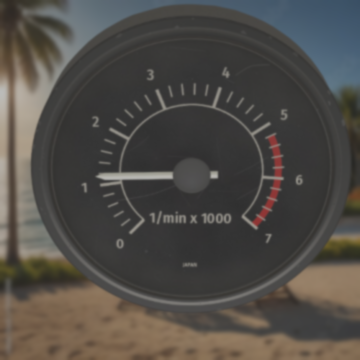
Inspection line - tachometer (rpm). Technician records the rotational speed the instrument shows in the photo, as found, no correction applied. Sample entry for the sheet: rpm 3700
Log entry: rpm 1200
